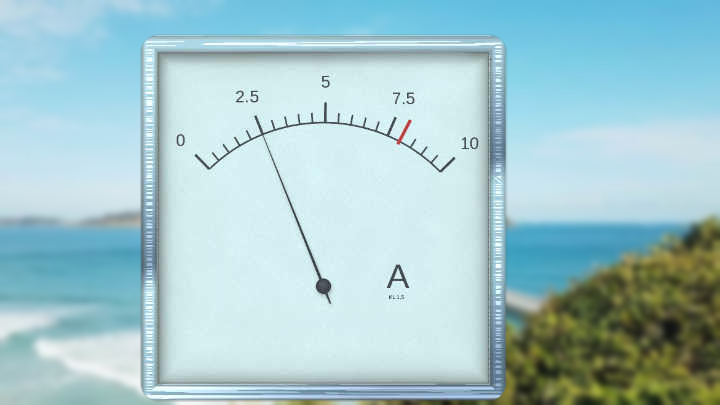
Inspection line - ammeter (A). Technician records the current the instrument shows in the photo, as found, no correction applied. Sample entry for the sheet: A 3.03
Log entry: A 2.5
